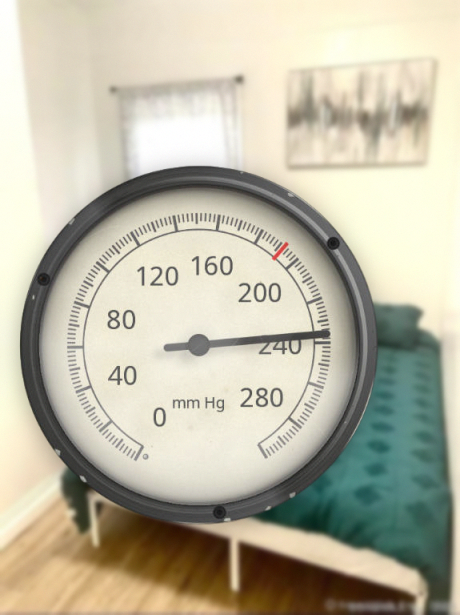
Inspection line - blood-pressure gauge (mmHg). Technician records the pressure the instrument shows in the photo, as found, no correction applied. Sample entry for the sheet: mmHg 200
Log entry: mmHg 236
